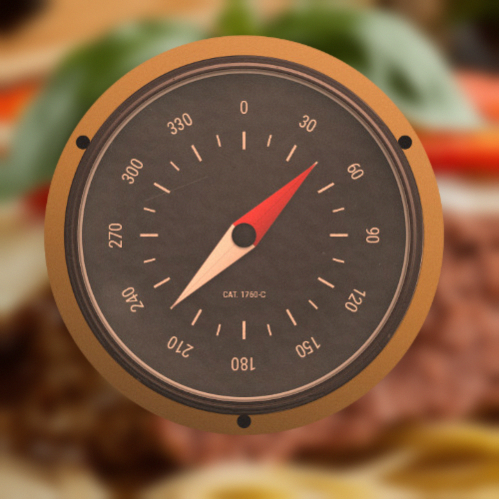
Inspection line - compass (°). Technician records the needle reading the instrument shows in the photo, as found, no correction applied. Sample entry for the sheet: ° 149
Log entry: ° 45
